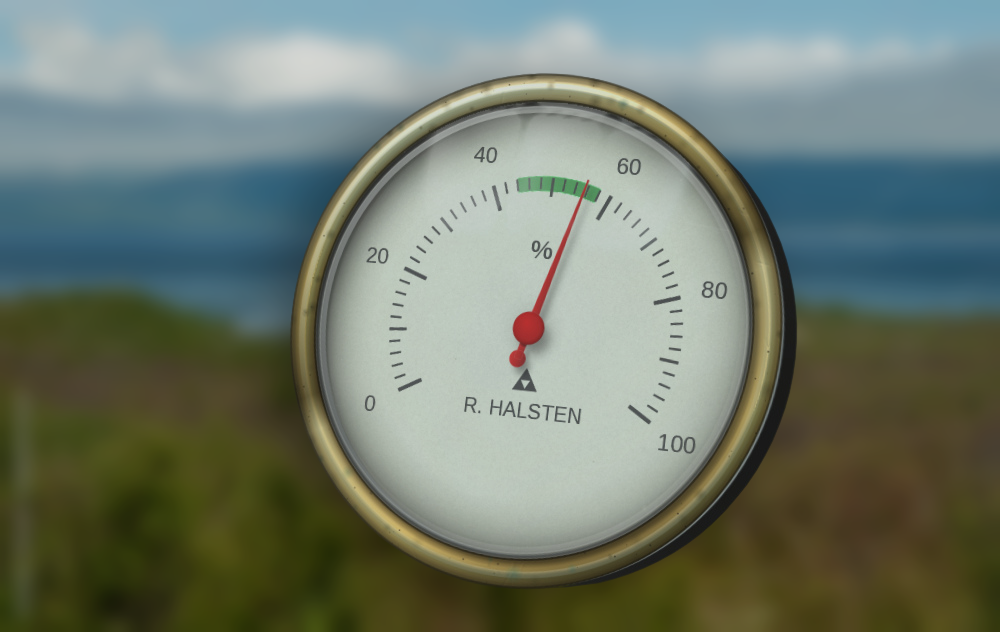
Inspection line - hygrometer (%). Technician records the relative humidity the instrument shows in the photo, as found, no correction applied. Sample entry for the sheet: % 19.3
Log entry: % 56
